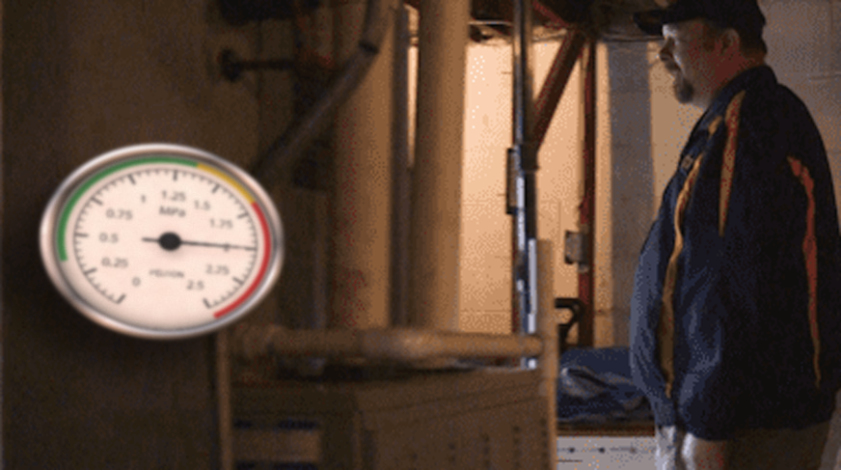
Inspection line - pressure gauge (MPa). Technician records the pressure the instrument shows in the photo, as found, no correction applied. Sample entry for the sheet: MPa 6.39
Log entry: MPa 2
